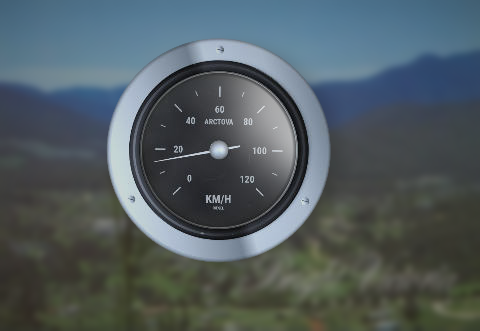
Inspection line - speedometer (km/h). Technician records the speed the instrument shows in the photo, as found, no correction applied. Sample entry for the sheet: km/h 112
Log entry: km/h 15
